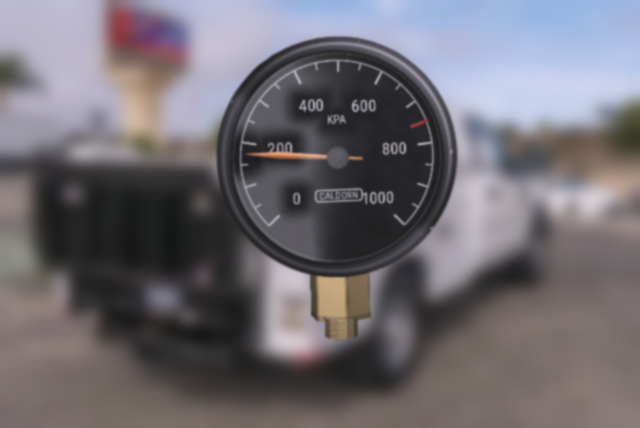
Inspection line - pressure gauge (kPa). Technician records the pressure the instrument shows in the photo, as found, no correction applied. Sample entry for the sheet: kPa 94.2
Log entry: kPa 175
